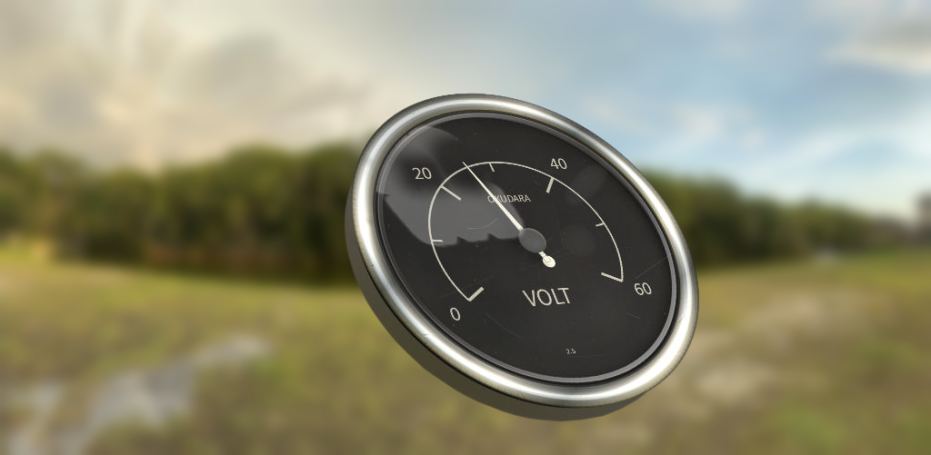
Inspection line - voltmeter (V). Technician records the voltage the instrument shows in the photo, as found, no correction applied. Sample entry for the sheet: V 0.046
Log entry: V 25
